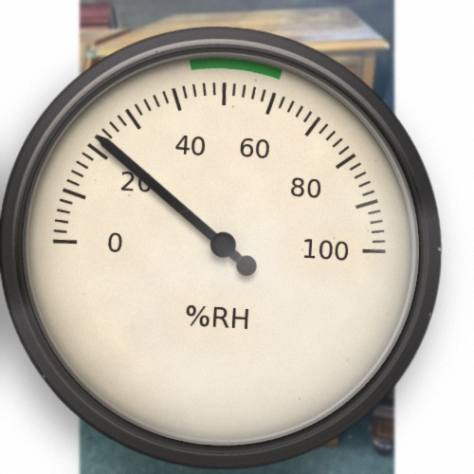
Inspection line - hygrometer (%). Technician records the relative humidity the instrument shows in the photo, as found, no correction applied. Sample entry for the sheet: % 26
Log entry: % 22
